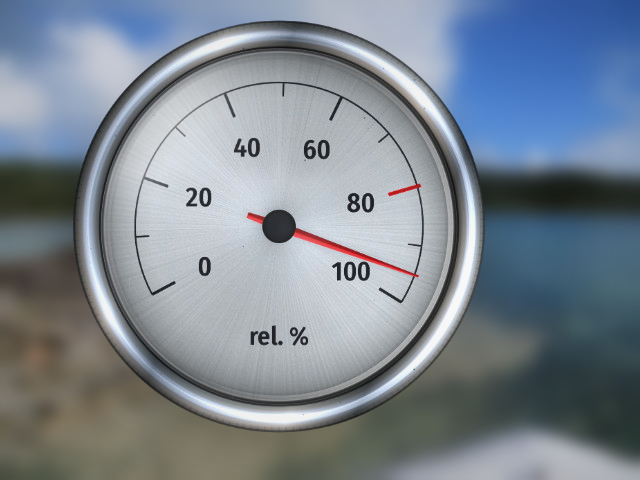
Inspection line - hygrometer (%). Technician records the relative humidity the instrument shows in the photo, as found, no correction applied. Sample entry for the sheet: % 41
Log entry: % 95
